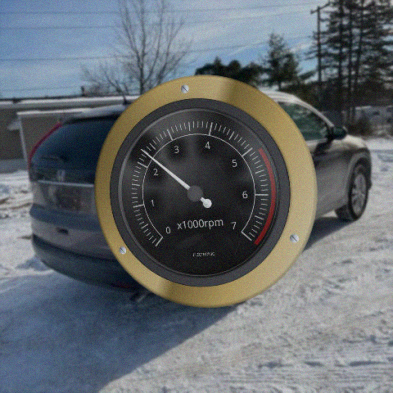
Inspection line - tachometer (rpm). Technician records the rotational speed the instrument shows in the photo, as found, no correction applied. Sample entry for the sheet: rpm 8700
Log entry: rpm 2300
